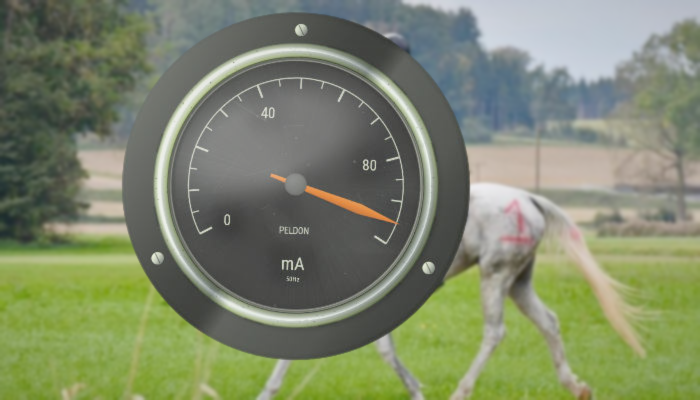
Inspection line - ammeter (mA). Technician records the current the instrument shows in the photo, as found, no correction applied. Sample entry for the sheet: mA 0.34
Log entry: mA 95
